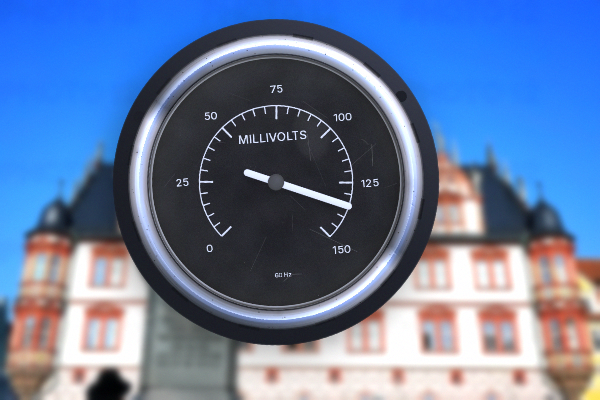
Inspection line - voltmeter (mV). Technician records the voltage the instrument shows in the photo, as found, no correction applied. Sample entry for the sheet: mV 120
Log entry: mV 135
